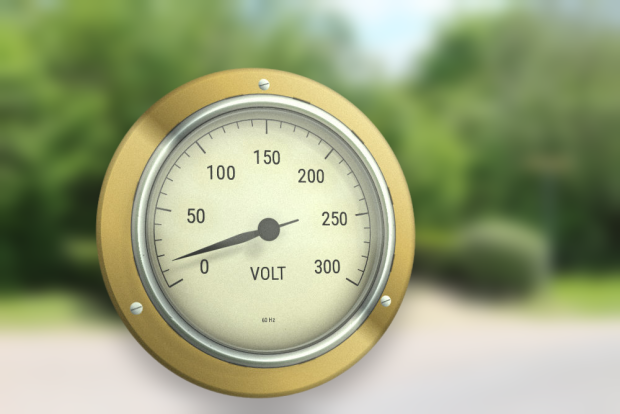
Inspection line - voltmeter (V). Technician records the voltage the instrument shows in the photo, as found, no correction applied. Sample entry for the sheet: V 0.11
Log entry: V 15
